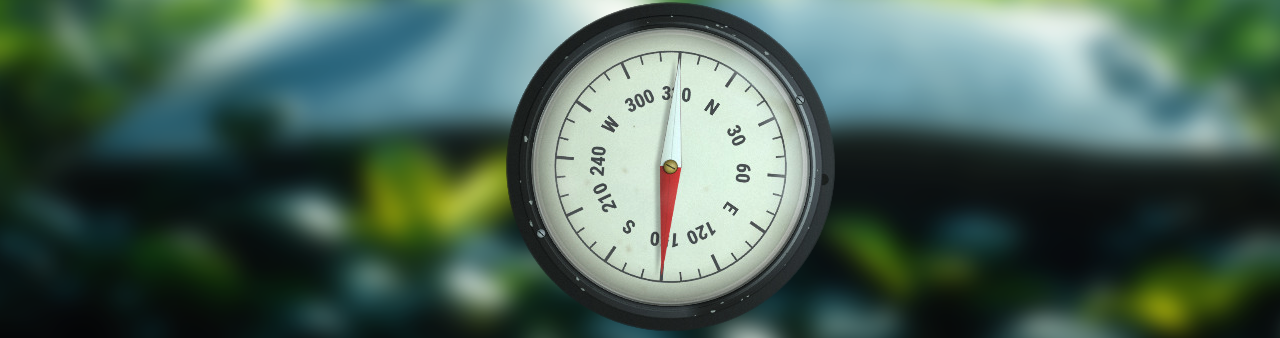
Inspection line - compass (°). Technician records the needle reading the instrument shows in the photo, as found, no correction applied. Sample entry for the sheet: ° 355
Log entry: ° 150
